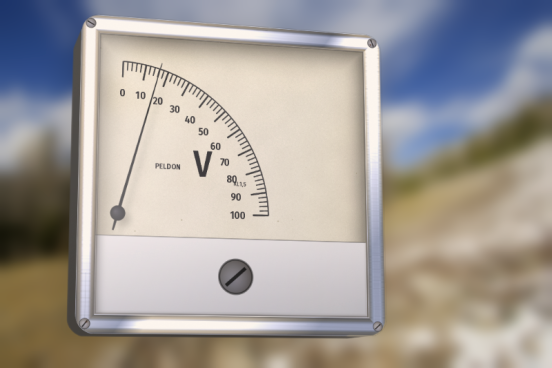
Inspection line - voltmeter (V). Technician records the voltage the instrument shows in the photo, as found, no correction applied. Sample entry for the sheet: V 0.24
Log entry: V 16
